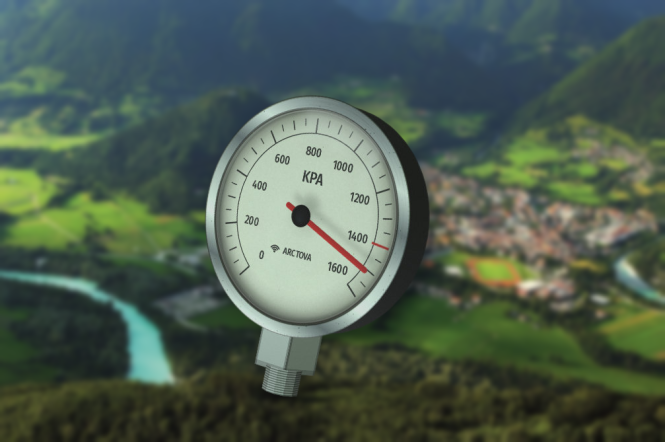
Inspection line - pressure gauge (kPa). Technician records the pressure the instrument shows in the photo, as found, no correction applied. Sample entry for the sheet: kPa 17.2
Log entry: kPa 1500
